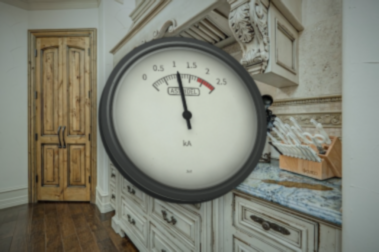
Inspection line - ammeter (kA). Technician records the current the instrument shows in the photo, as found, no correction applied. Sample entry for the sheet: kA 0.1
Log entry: kA 1
